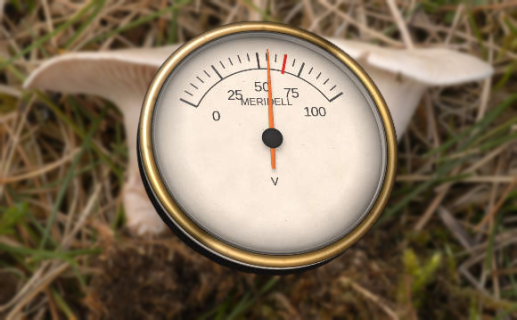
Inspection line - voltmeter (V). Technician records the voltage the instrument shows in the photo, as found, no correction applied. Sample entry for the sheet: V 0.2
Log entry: V 55
